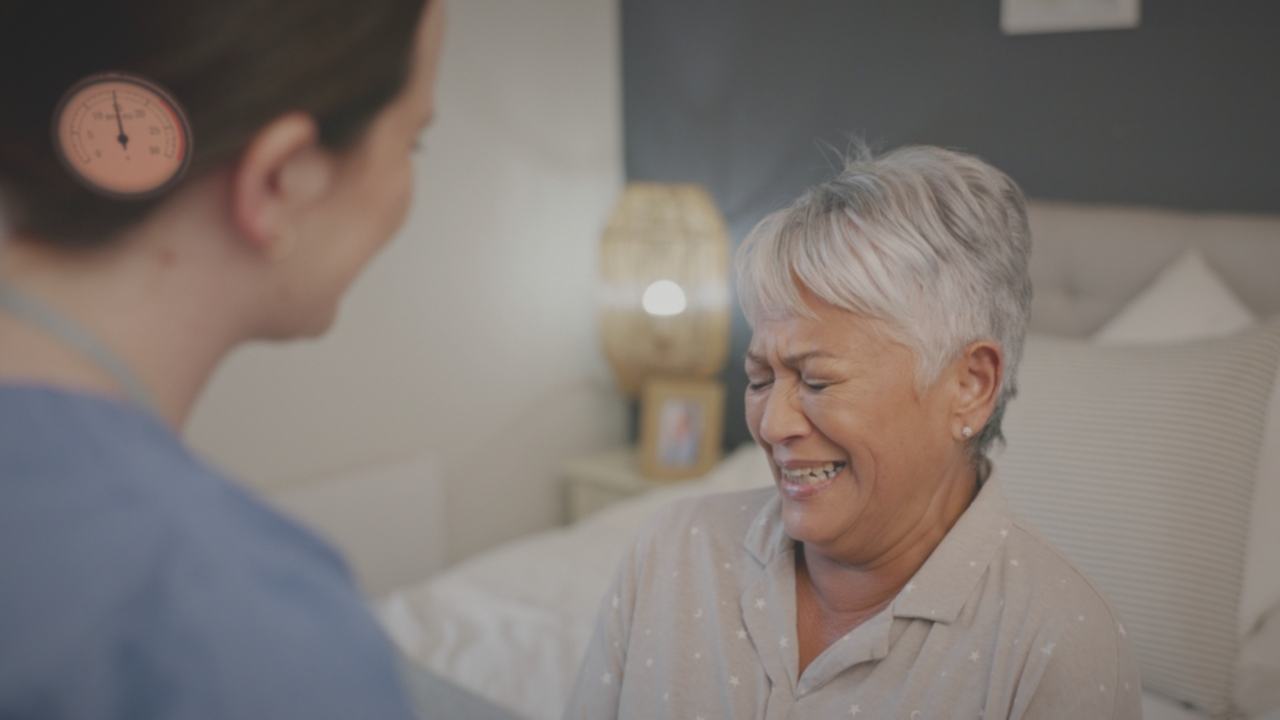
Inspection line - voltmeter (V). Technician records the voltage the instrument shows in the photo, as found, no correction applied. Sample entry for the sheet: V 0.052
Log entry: V 15
